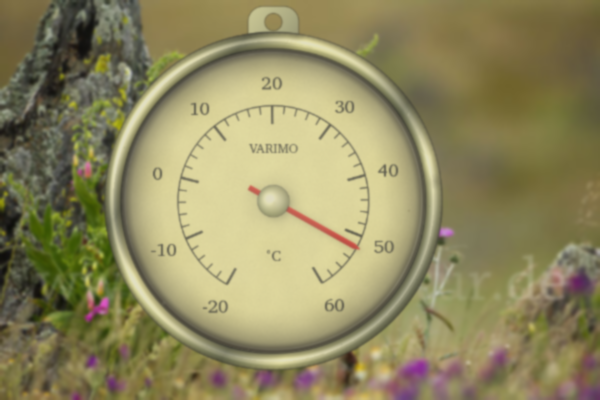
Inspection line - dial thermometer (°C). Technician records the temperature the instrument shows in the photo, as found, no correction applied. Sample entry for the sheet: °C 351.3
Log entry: °C 52
